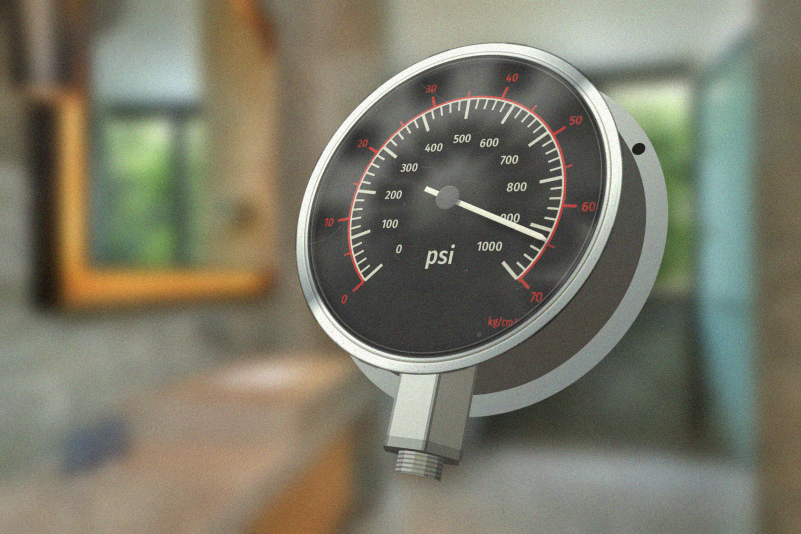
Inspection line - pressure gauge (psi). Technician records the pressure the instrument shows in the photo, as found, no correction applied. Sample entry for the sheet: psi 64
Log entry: psi 920
